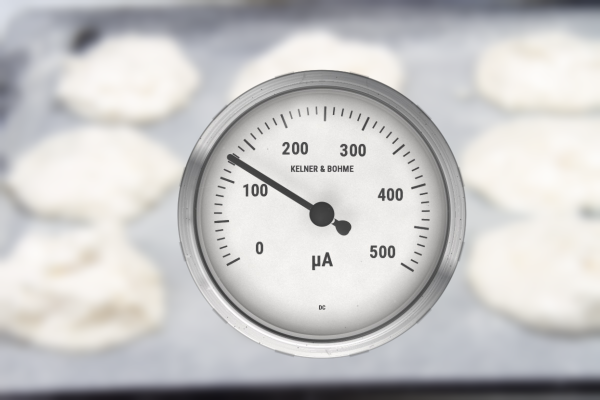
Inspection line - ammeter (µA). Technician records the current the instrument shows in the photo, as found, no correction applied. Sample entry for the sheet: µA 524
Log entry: µA 125
